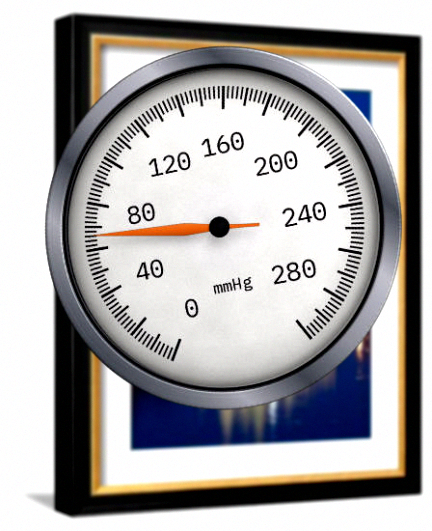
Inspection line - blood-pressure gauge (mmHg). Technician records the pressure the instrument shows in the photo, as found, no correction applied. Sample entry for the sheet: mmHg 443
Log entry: mmHg 66
